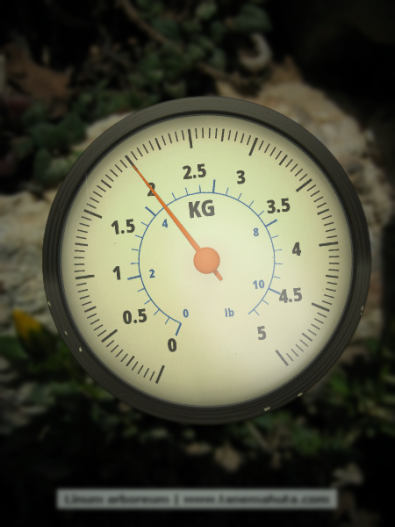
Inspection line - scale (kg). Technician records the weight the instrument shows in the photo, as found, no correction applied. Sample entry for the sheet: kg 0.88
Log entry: kg 2
